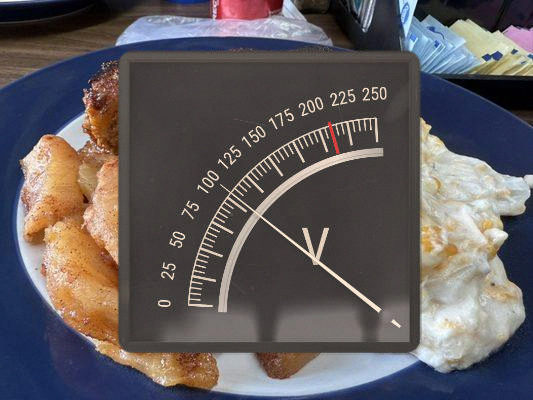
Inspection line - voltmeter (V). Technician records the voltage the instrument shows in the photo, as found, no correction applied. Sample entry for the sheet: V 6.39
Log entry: V 105
